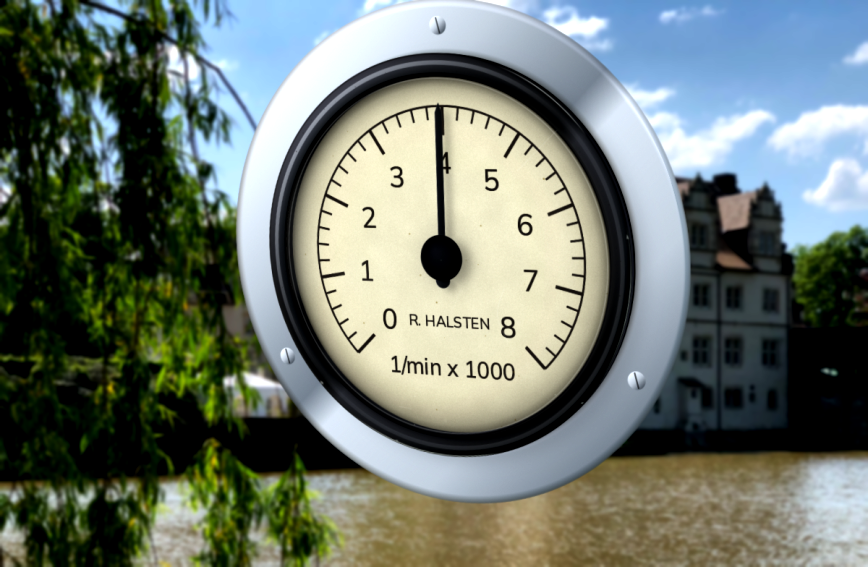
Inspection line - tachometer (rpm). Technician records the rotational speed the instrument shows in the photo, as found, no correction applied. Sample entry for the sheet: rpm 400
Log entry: rpm 4000
